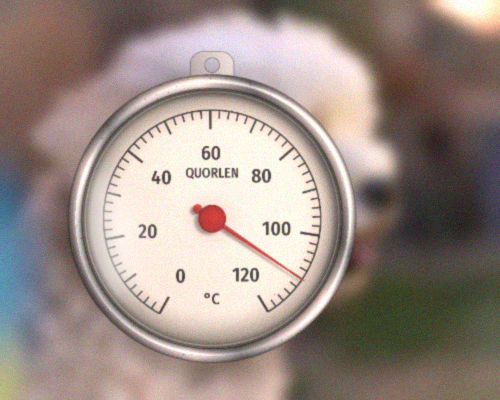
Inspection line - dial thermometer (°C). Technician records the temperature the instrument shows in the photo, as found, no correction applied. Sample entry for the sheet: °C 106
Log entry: °C 110
